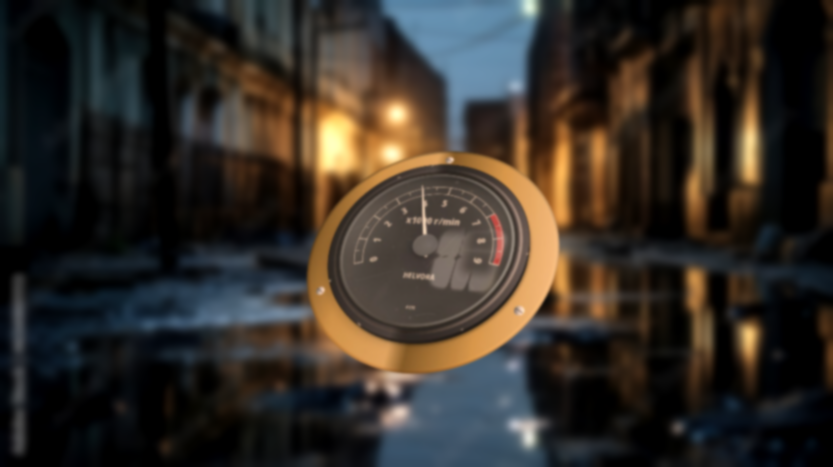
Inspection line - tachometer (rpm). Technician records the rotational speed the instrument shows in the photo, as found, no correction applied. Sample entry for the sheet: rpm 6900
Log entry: rpm 4000
